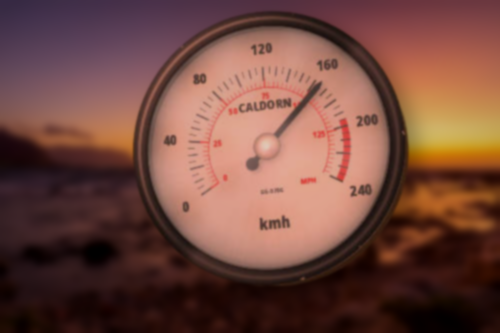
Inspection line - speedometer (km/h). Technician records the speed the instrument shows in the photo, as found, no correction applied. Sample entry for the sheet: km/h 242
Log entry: km/h 165
